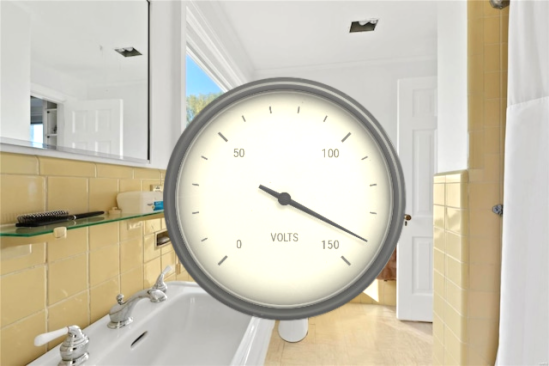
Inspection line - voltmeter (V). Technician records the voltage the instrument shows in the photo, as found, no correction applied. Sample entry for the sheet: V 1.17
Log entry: V 140
